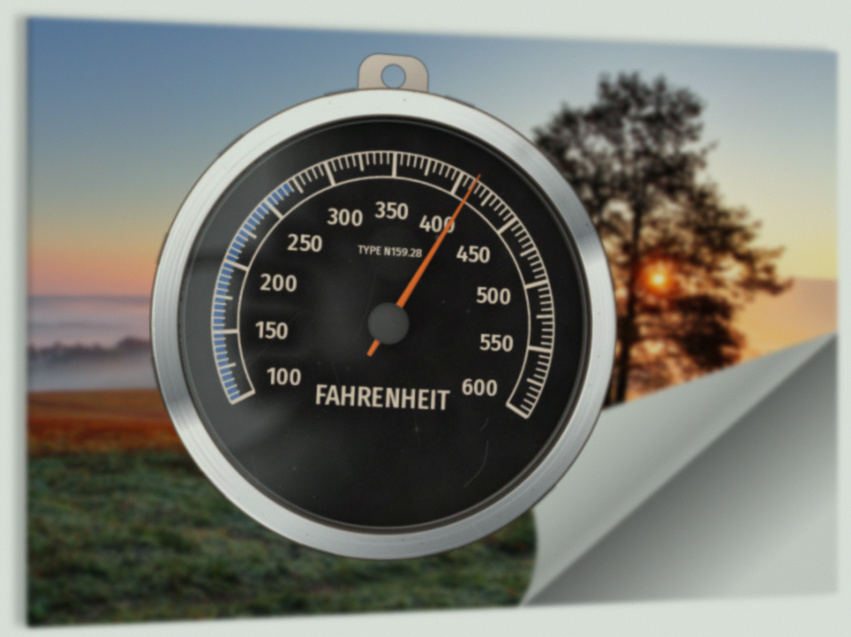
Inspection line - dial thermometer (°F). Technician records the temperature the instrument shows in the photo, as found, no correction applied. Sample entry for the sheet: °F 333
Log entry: °F 410
